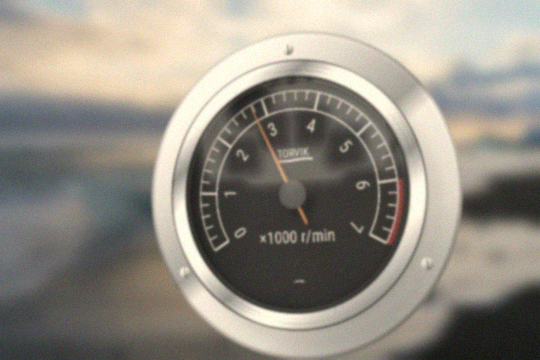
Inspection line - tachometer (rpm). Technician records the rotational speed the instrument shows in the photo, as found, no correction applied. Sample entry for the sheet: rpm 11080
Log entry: rpm 2800
